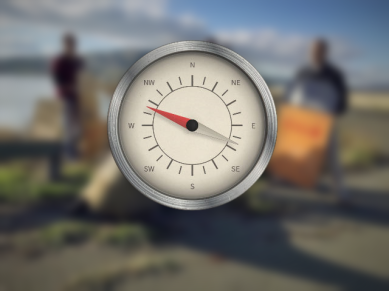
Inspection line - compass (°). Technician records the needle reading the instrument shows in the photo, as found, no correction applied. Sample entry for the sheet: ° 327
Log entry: ° 292.5
